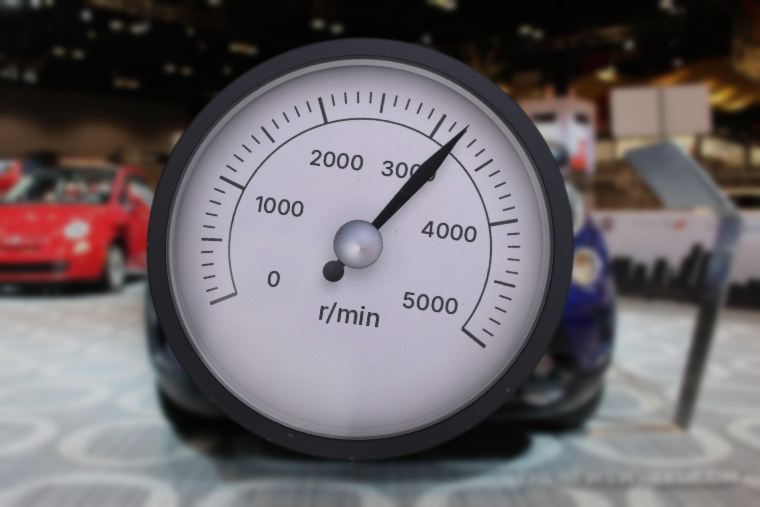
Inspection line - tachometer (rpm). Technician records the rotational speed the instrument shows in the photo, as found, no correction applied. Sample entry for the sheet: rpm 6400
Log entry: rpm 3200
